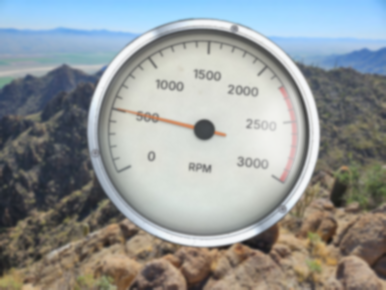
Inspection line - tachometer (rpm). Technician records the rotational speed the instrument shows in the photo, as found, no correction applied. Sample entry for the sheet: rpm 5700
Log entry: rpm 500
